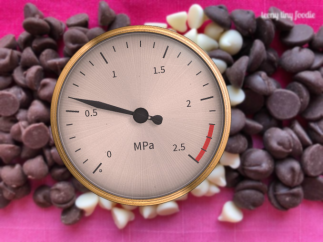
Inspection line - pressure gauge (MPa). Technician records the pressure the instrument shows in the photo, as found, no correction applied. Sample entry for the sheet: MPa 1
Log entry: MPa 0.6
